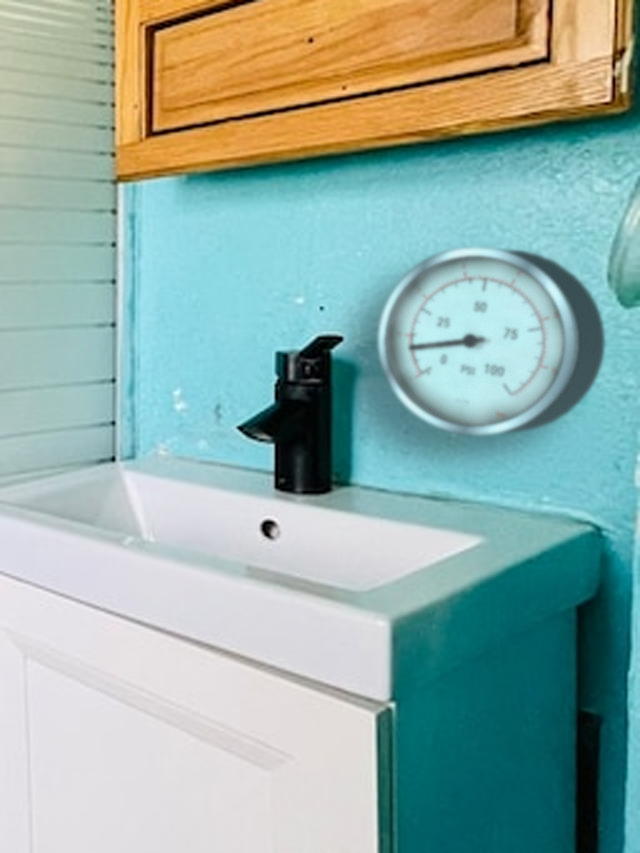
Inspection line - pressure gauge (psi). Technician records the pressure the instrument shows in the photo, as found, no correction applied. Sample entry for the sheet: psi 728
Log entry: psi 10
